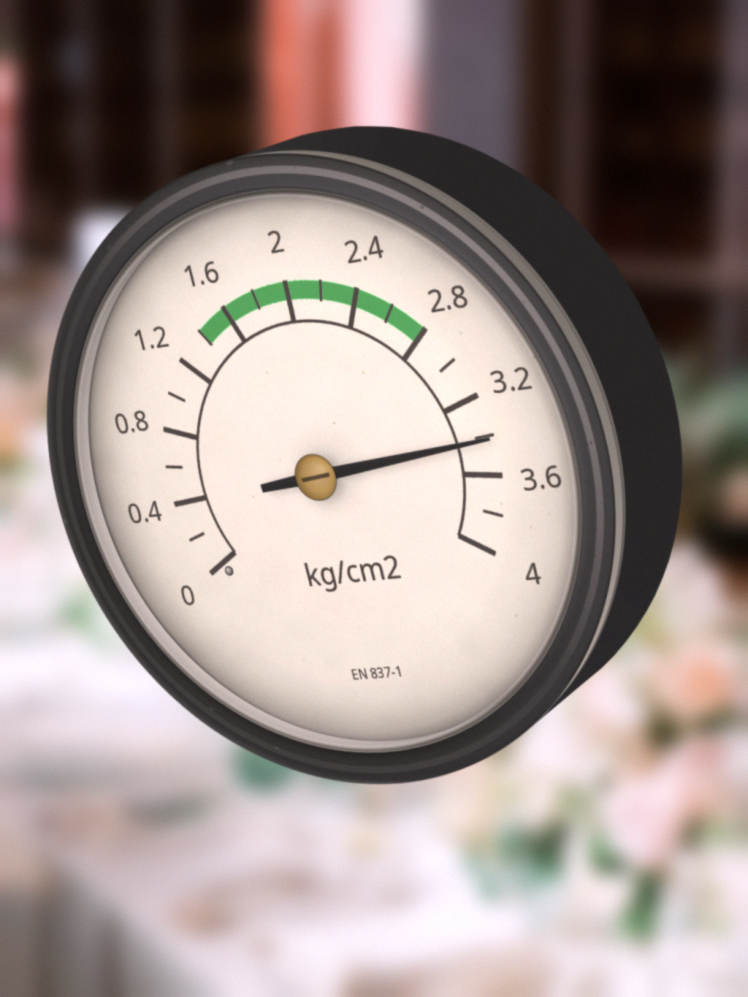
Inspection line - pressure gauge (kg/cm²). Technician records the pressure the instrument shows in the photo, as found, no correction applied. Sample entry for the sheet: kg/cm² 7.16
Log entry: kg/cm² 3.4
